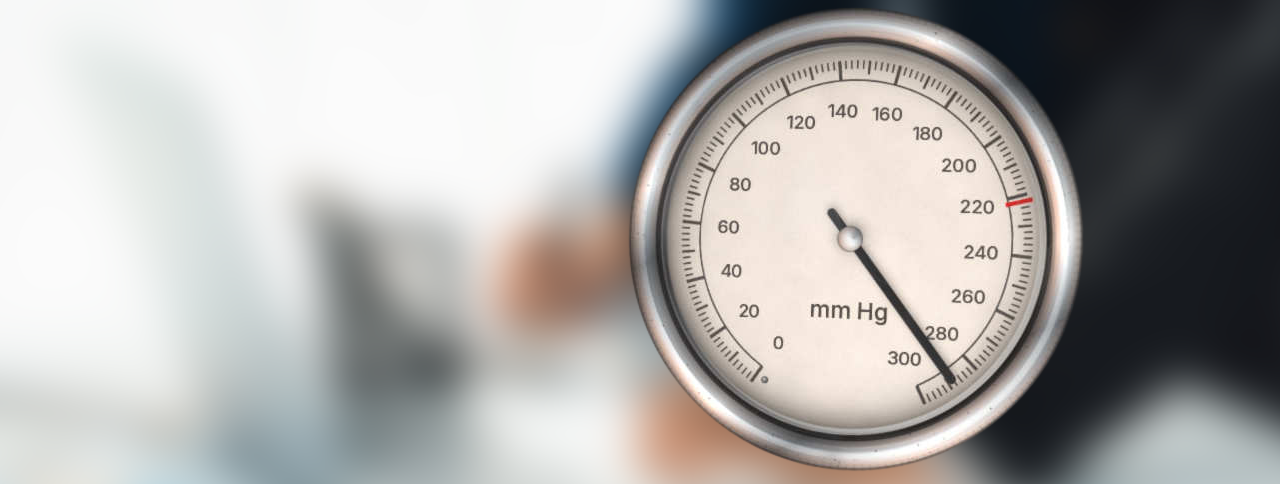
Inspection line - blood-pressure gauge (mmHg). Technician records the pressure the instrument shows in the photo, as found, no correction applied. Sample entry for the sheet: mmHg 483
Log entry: mmHg 288
